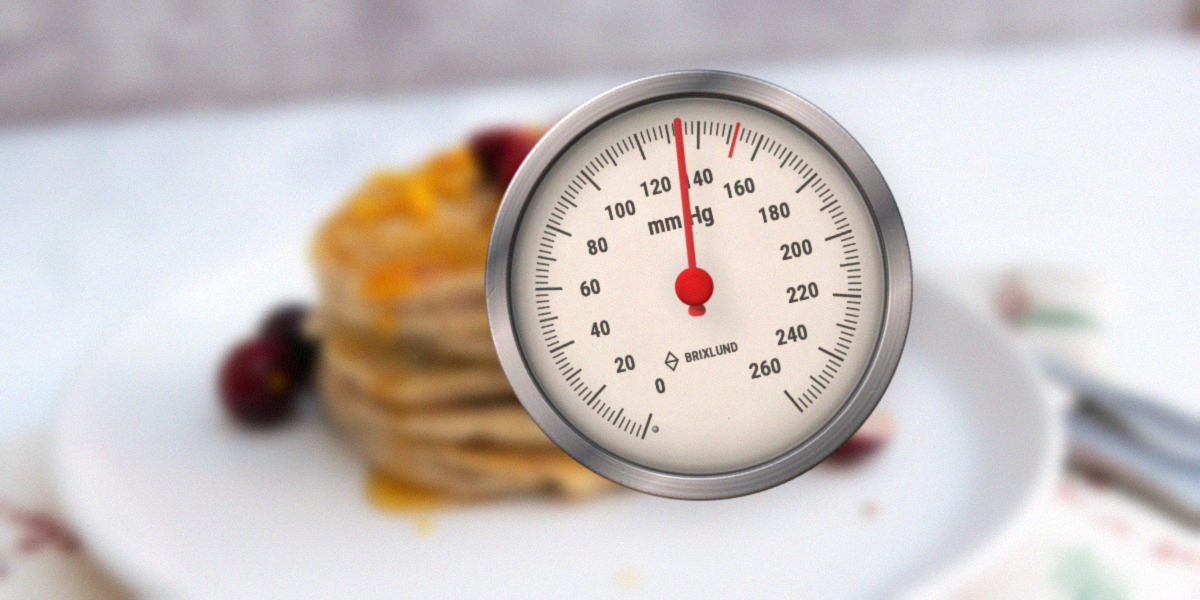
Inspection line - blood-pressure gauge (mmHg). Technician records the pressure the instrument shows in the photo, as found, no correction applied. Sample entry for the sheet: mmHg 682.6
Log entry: mmHg 134
